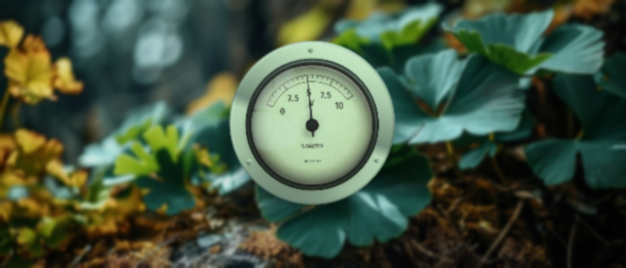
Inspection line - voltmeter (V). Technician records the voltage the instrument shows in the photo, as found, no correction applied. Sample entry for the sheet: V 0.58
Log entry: V 5
